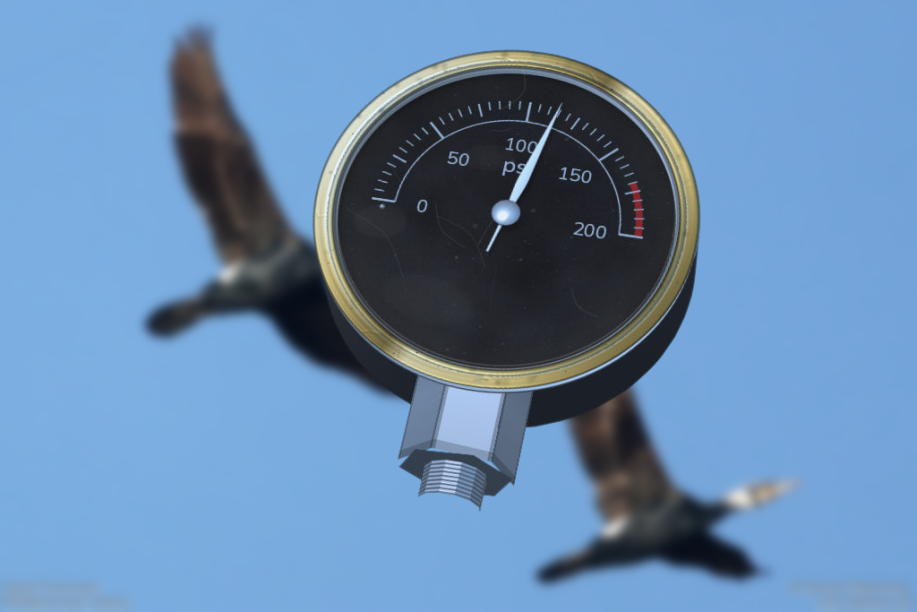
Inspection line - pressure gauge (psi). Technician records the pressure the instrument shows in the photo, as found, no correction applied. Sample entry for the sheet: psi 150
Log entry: psi 115
